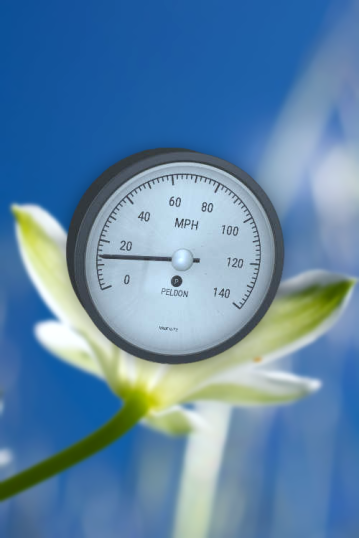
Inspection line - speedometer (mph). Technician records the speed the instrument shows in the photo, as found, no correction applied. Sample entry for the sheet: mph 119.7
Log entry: mph 14
